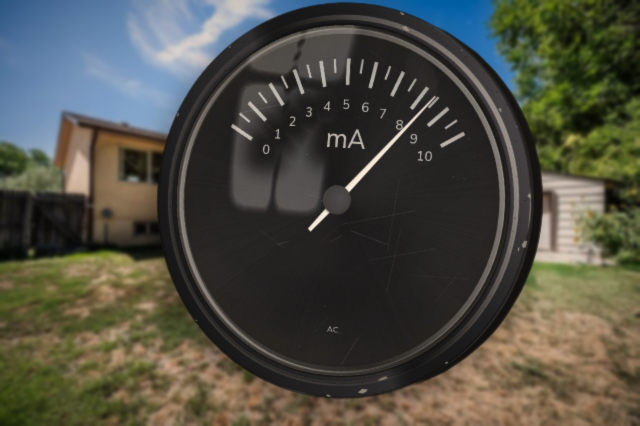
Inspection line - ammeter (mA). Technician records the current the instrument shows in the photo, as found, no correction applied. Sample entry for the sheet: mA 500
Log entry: mA 8.5
